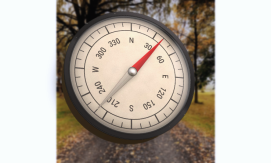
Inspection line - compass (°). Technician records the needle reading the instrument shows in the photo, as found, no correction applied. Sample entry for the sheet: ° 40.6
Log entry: ° 40
